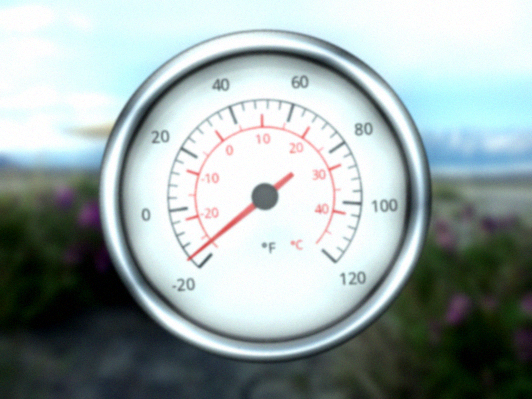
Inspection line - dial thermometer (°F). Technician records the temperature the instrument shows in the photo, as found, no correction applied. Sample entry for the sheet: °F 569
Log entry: °F -16
